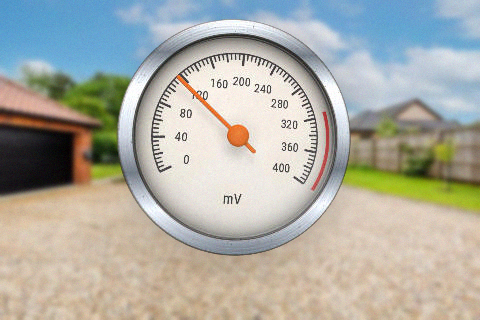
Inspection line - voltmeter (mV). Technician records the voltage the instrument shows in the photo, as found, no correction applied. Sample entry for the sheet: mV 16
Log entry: mV 115
